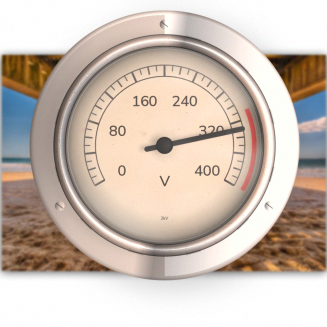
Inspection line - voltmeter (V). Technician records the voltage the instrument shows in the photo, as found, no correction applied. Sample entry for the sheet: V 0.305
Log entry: V 330
